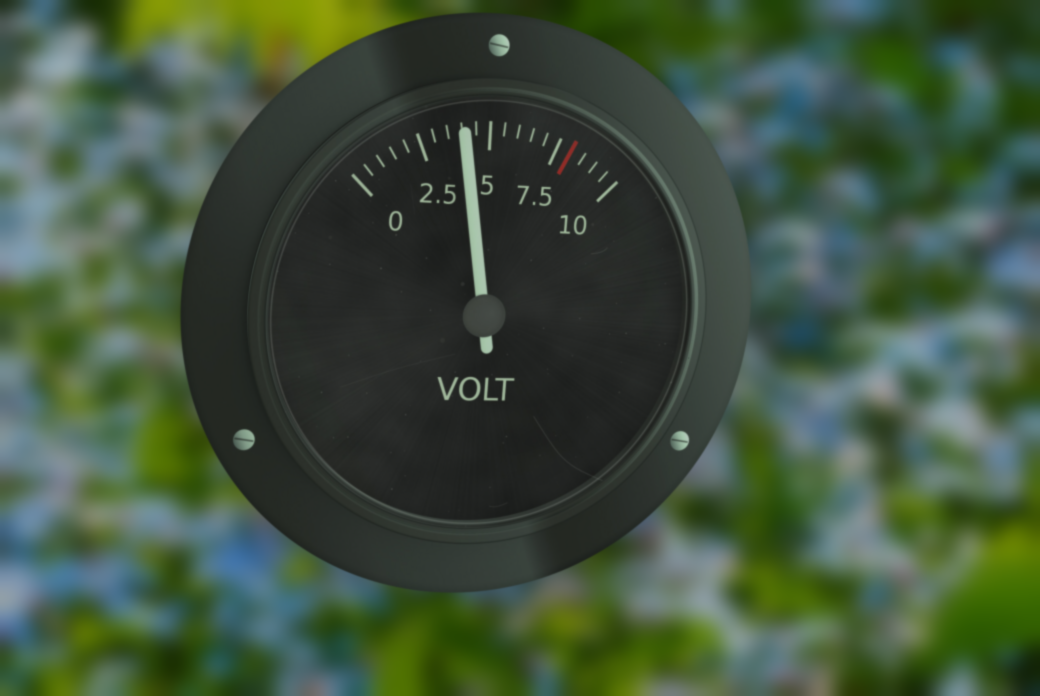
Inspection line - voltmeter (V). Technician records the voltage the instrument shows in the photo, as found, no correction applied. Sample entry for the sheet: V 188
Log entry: V 4
